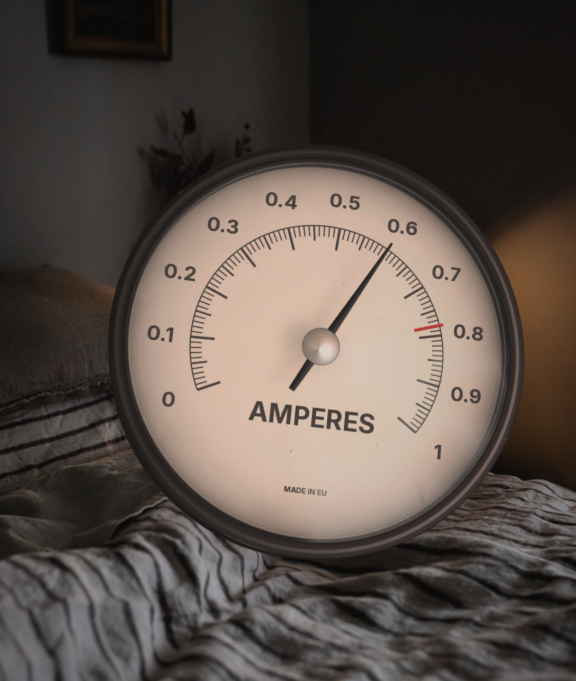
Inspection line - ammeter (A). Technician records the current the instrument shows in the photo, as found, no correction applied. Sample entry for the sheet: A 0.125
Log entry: A 0.6
